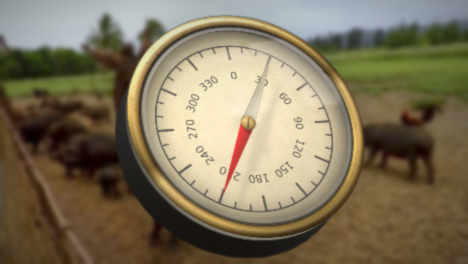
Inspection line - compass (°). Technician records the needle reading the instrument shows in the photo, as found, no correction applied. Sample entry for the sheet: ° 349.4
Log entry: ° 210
